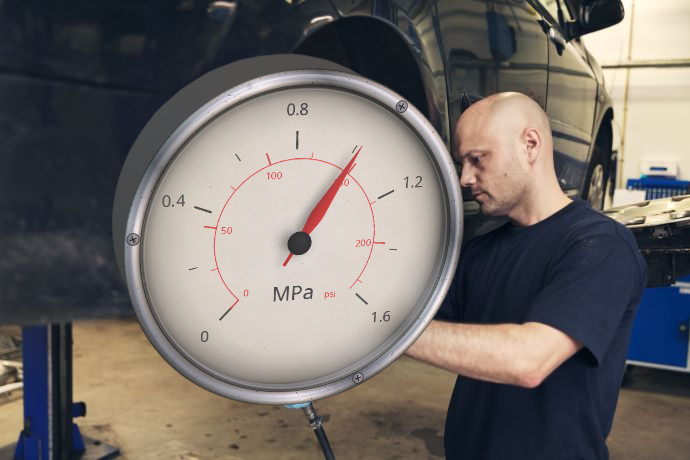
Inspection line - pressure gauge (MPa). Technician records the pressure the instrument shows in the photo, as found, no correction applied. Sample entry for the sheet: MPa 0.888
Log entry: MPa 1
